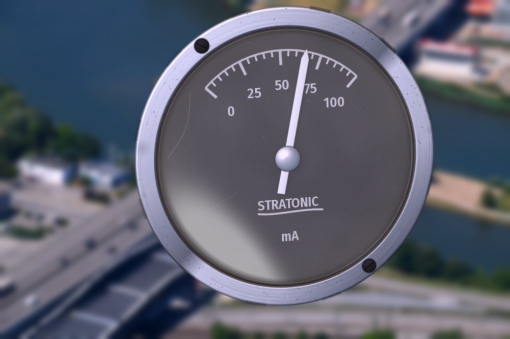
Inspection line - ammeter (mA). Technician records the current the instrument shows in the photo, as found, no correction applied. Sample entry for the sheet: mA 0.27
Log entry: mA 65
